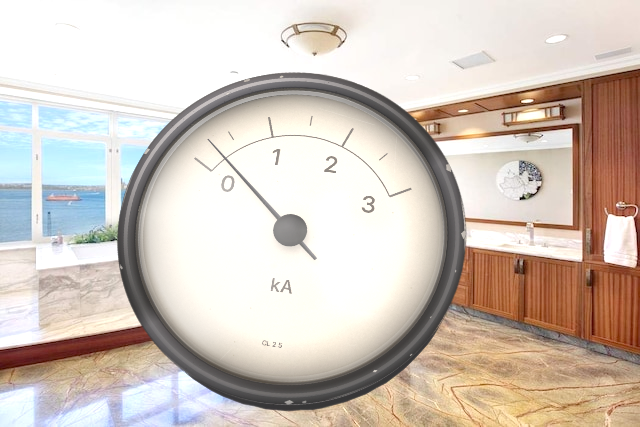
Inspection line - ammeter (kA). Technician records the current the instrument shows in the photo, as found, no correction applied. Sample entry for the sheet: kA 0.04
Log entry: kA 0.25
